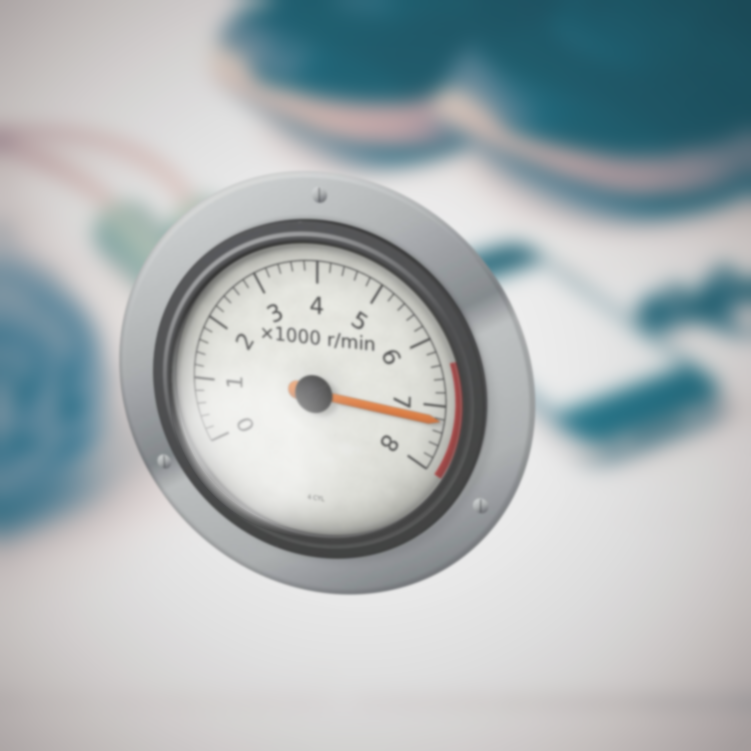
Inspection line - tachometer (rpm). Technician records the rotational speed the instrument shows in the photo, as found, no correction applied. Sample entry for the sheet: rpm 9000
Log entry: rpm 7200
